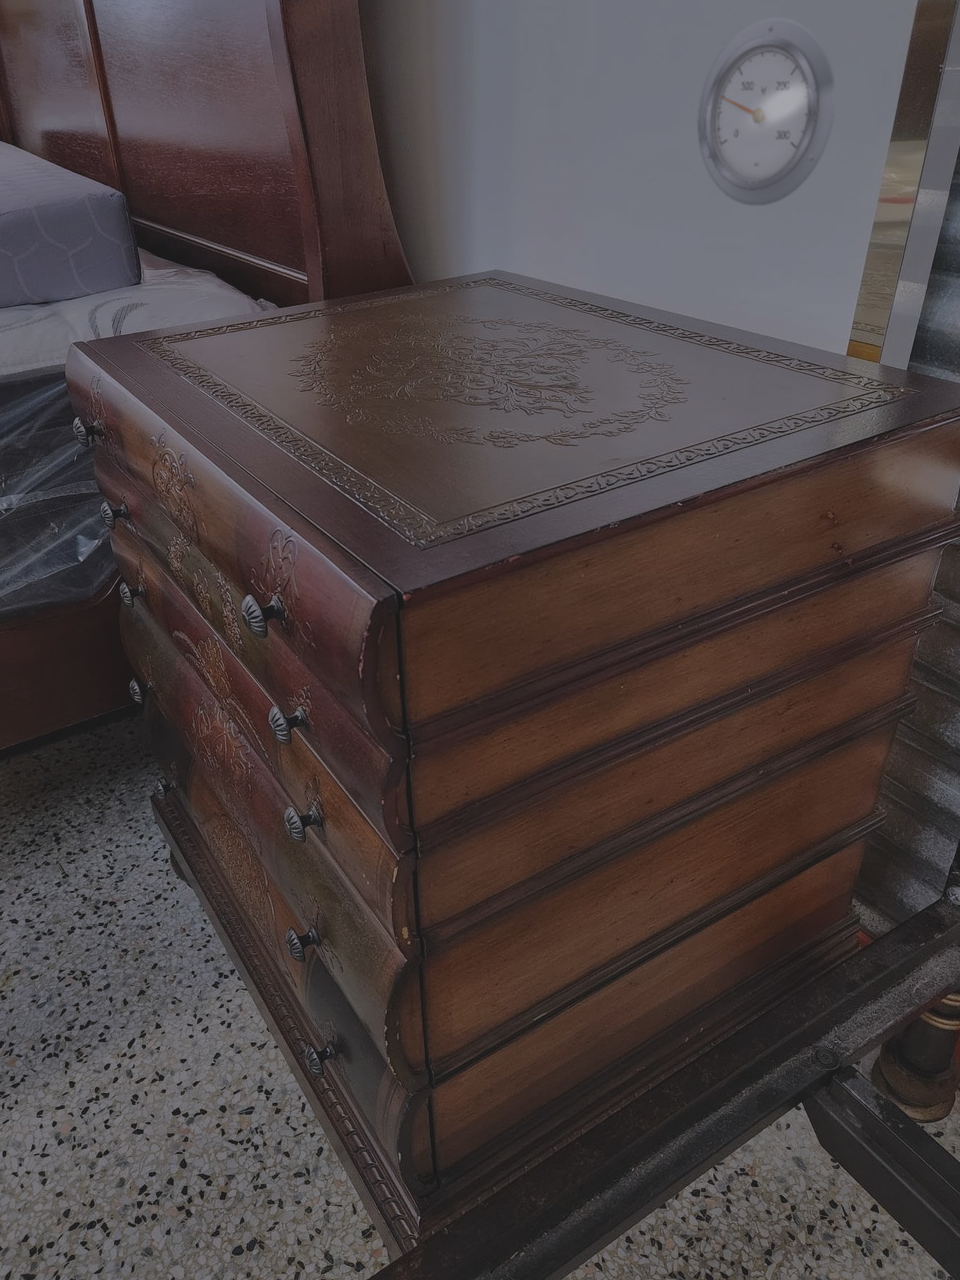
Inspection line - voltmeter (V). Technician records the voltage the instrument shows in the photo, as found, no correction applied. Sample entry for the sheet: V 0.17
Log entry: V 60
